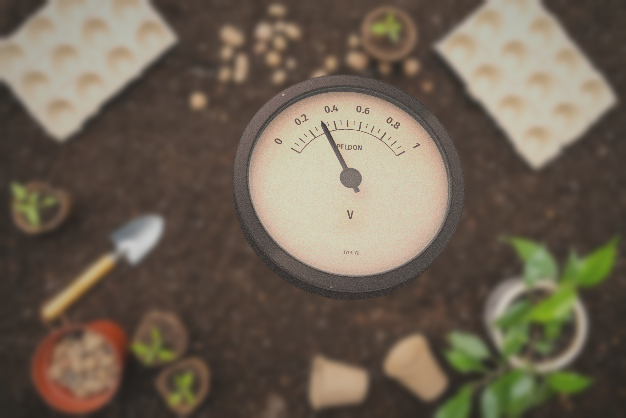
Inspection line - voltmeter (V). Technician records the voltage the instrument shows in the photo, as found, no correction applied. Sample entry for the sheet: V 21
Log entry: V 0.3
